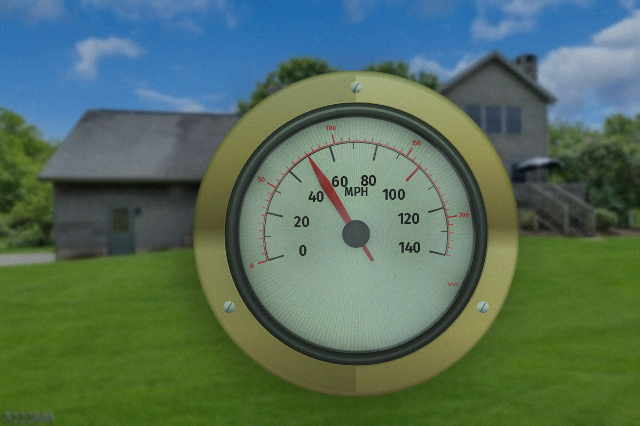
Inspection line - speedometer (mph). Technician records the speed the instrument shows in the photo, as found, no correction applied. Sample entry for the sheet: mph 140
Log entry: mph 50
